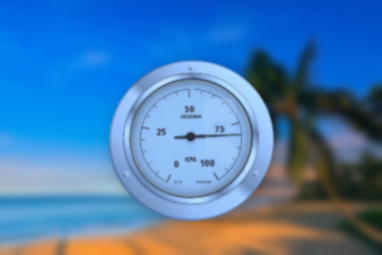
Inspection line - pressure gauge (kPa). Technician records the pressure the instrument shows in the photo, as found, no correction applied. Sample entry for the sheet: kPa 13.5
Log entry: kPa 80
